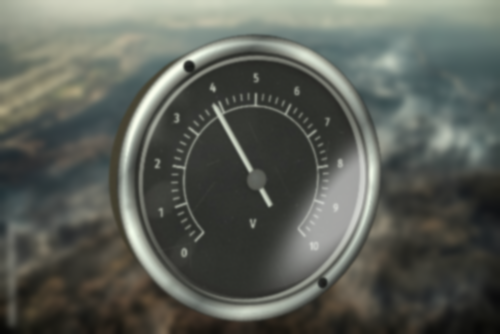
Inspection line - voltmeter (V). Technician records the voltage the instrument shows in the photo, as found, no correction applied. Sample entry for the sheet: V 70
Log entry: V 3.8
